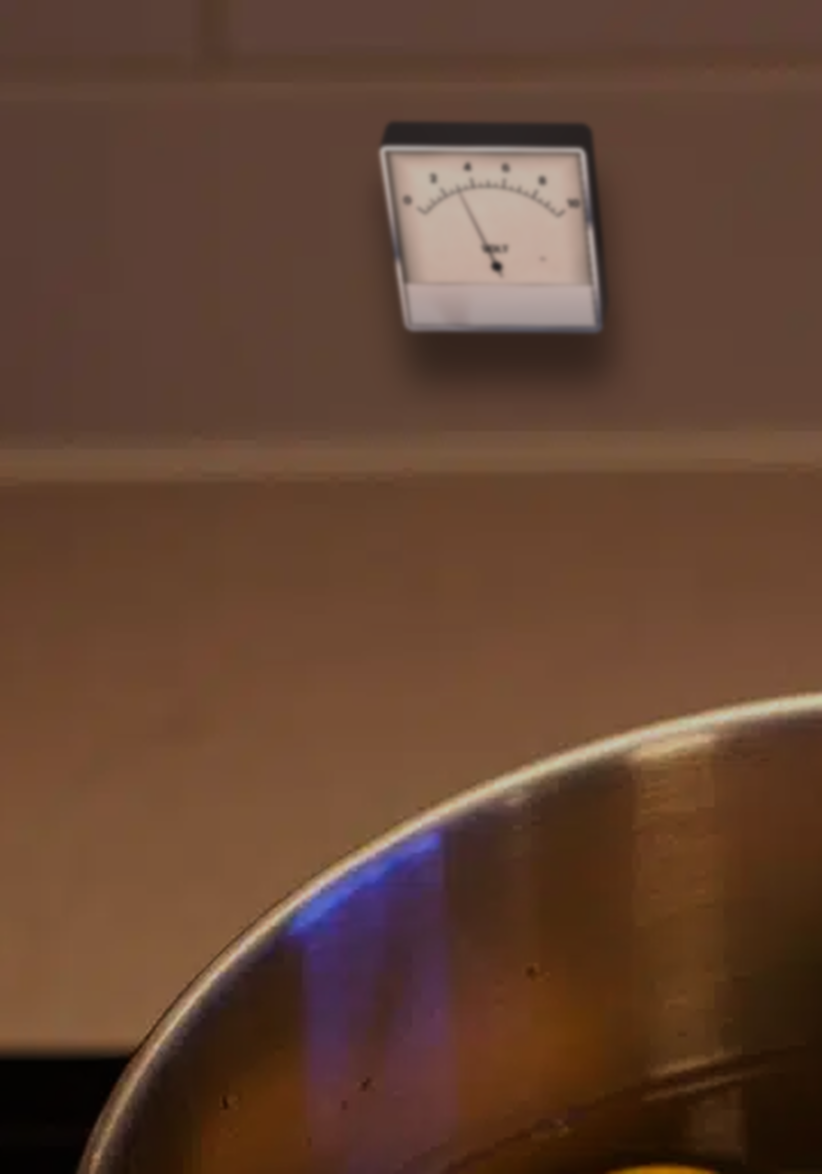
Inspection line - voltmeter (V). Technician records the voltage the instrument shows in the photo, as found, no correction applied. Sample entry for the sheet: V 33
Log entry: V 3
